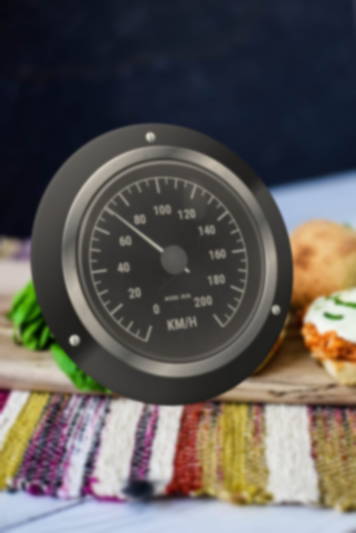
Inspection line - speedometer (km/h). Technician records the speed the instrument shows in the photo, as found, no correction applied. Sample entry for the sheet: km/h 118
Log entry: km/h 70
